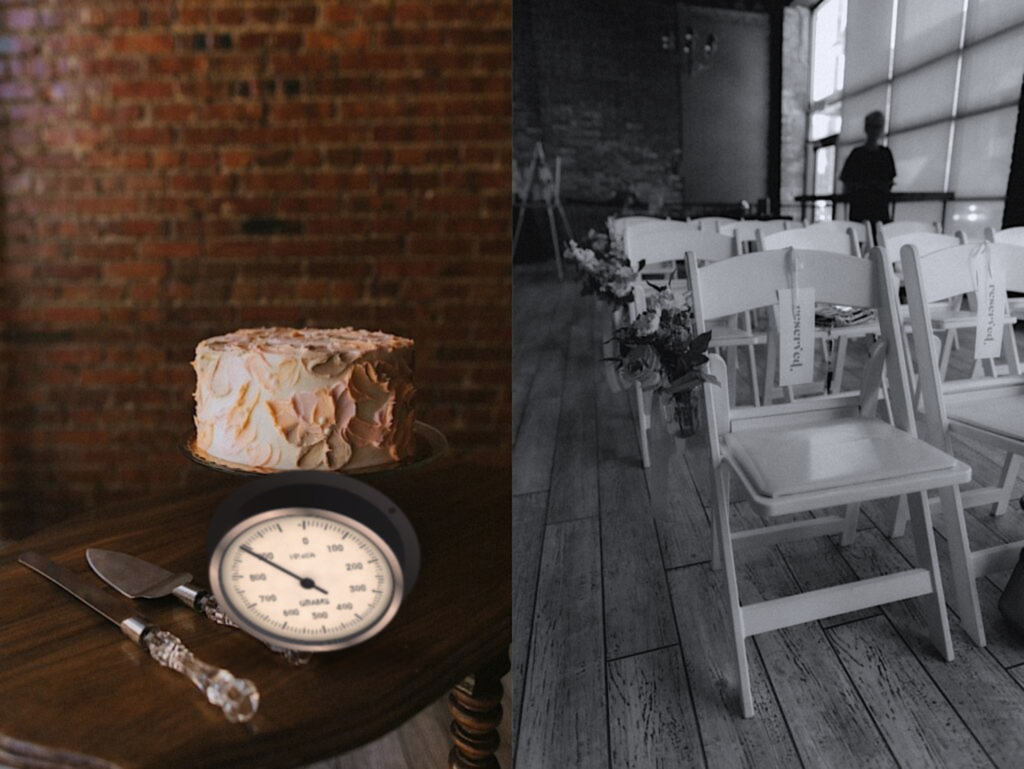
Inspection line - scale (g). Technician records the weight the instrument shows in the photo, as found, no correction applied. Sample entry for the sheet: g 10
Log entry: g 900
